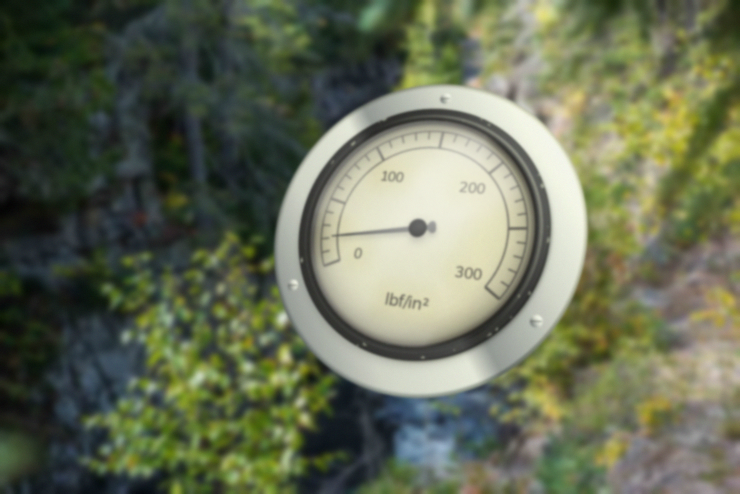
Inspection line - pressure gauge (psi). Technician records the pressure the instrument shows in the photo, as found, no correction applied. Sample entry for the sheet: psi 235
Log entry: psi 20
